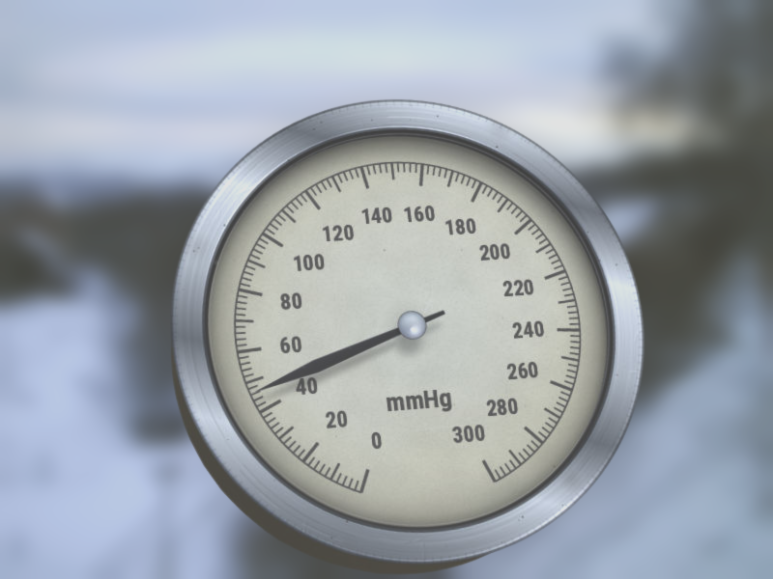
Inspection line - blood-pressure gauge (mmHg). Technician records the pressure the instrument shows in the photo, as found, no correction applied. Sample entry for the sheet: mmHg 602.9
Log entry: mmHg 46
